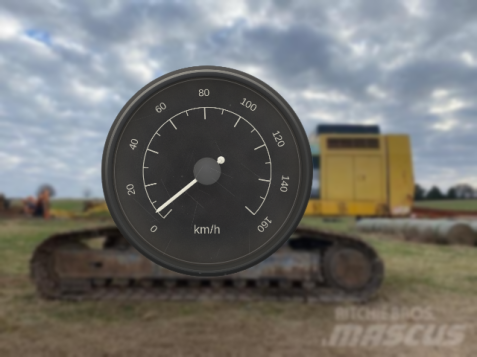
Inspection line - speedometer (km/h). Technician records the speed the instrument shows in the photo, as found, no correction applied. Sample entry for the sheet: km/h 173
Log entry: km/h 5
